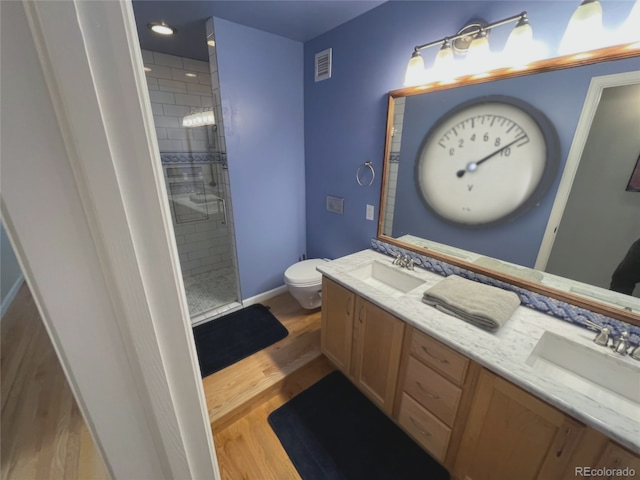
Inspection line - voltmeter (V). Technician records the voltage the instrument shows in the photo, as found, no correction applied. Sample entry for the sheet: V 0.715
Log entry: V 9.5
